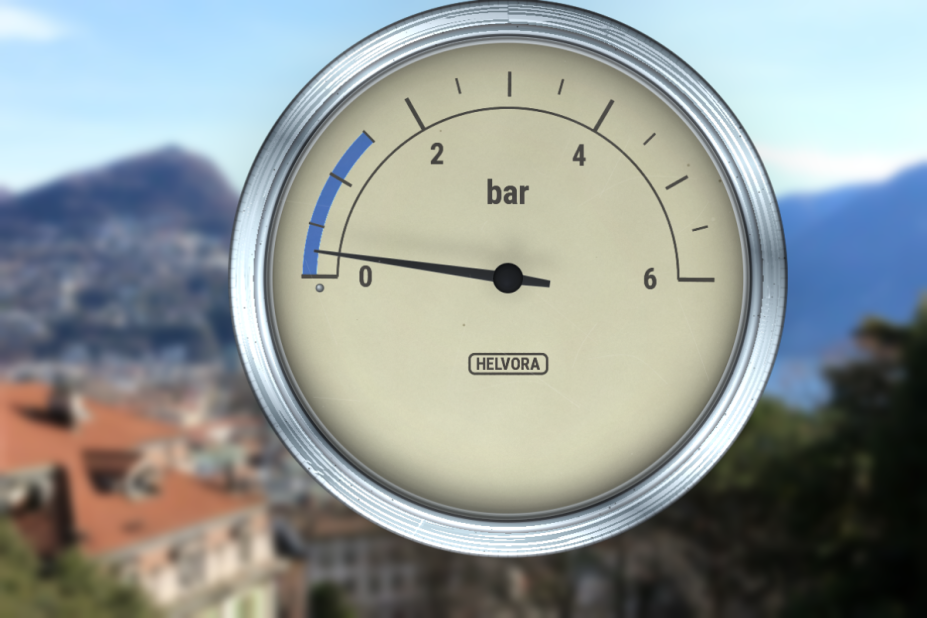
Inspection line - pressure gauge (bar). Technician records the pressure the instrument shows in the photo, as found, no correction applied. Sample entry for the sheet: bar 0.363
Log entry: bar 0.25
